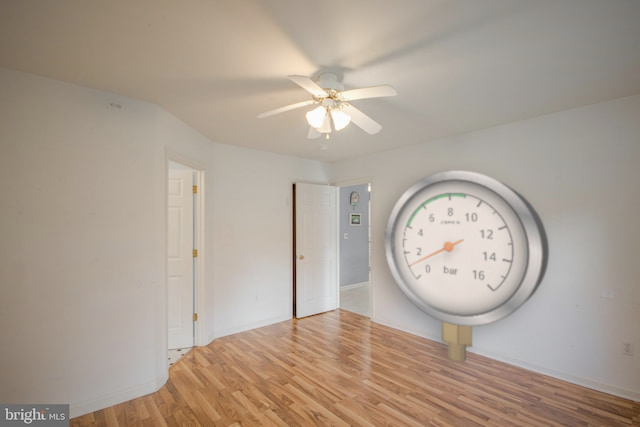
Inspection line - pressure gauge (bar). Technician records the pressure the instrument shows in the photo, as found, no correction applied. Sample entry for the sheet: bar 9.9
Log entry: bar 1
